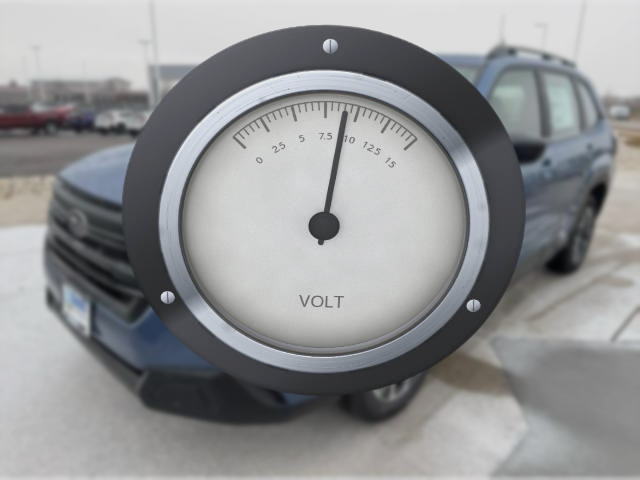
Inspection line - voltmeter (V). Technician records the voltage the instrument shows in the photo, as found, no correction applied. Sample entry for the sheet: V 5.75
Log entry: V 9
